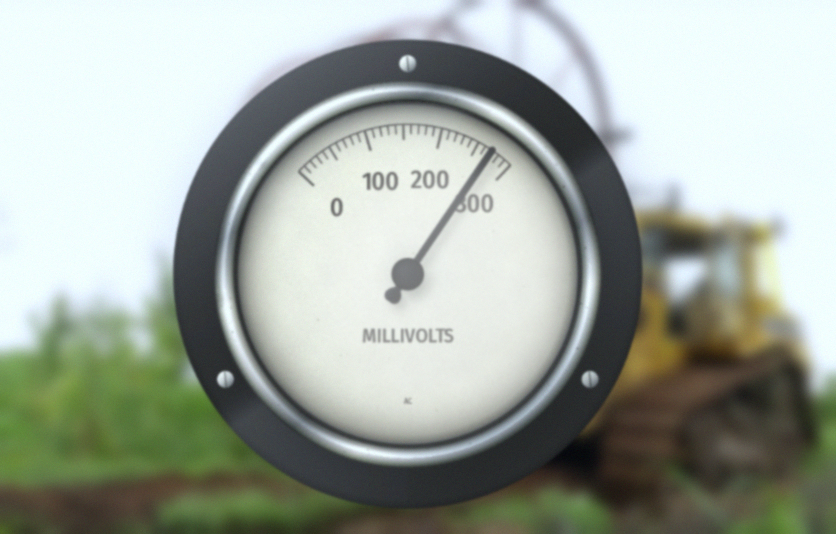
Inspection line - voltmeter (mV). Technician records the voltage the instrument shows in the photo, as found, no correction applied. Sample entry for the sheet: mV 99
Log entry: mV 270
